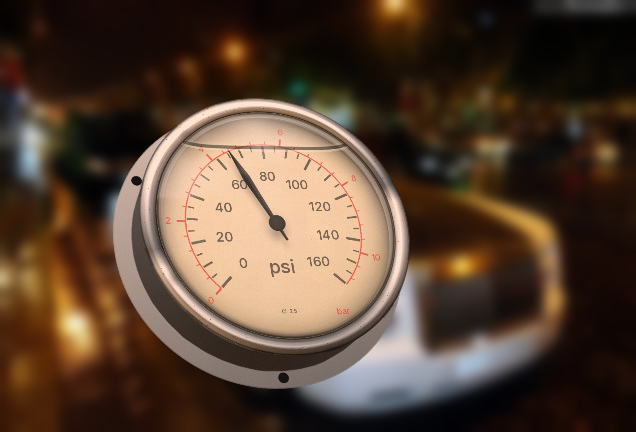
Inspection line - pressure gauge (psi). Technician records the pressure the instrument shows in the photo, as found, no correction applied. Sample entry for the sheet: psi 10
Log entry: psi 65
